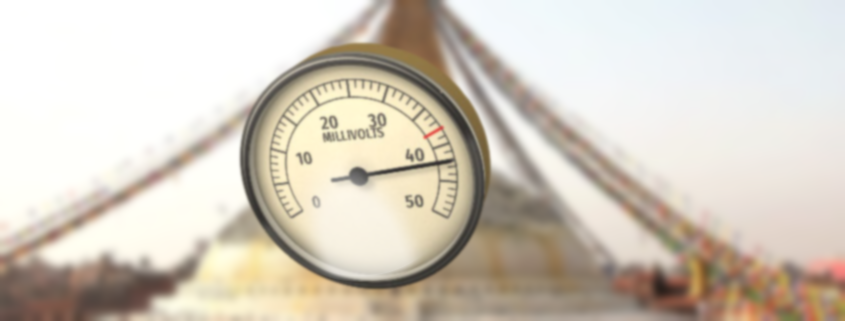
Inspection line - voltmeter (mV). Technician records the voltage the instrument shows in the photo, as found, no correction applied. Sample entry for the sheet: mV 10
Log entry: mV 42
